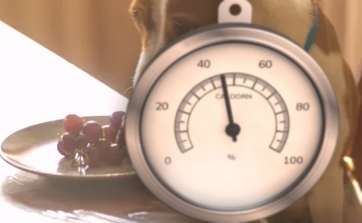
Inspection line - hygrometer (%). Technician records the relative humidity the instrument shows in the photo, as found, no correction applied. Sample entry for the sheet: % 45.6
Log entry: % 45
